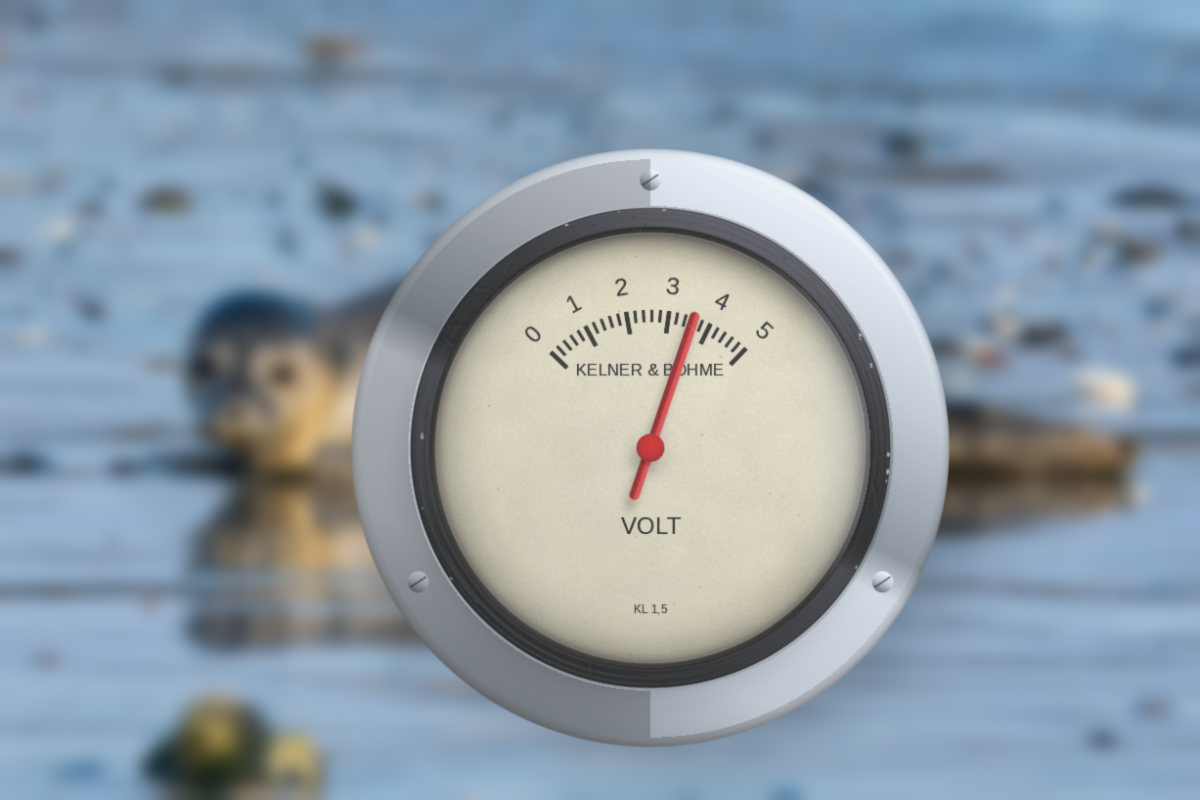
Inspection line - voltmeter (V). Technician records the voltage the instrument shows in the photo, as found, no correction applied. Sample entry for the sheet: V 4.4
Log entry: V 3.6
